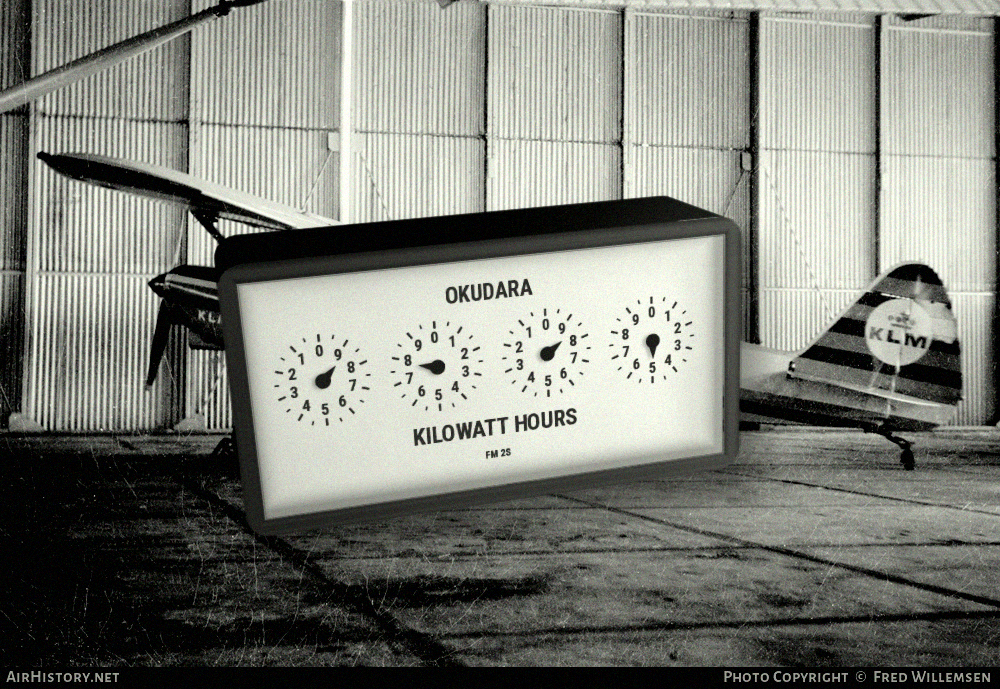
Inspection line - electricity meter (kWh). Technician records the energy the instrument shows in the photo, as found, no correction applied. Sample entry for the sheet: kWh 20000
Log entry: kWh 8785
